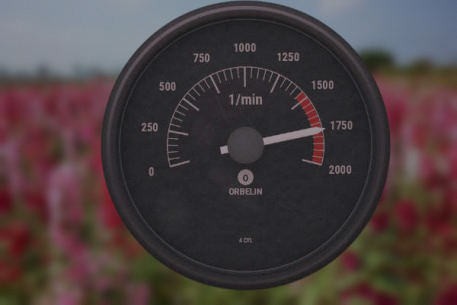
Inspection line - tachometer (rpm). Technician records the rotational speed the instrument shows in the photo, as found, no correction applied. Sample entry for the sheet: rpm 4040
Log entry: rpm 1750
